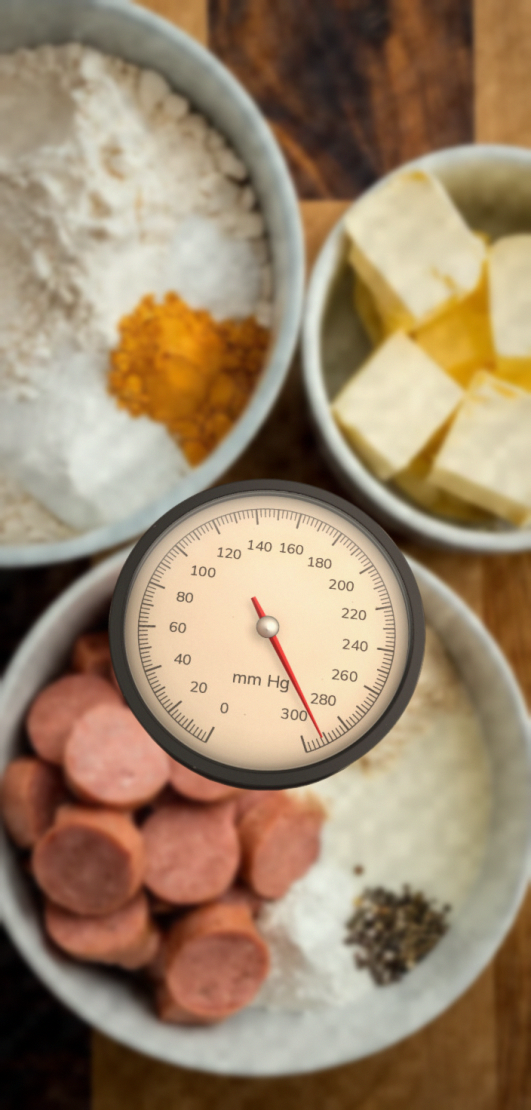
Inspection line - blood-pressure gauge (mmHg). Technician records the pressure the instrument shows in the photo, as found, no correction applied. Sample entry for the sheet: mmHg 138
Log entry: mmHg 292
